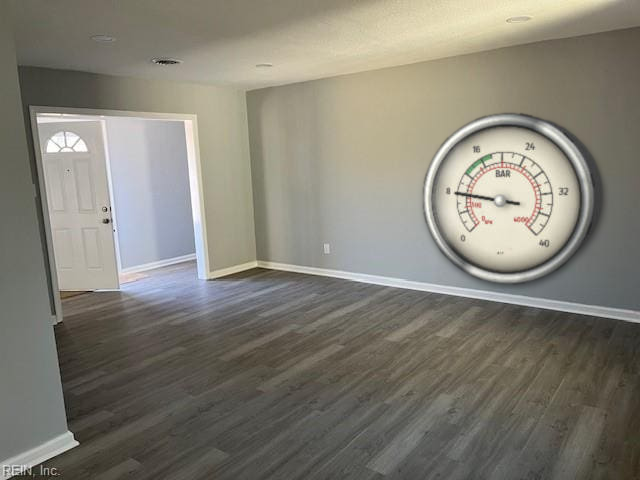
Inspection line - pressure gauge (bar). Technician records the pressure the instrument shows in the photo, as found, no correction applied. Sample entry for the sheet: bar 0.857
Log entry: bar 8
